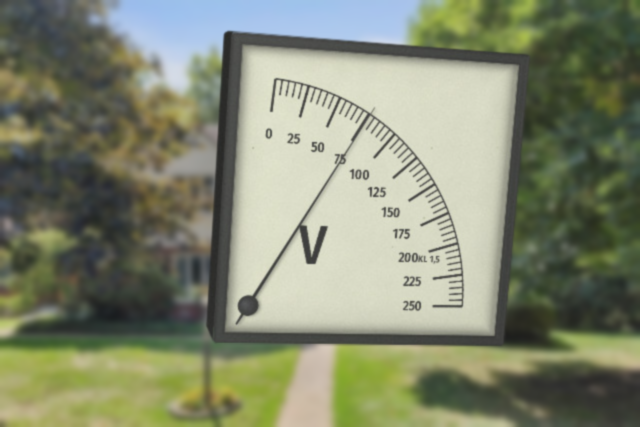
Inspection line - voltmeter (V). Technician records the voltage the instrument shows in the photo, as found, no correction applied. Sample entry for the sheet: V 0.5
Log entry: V 75
